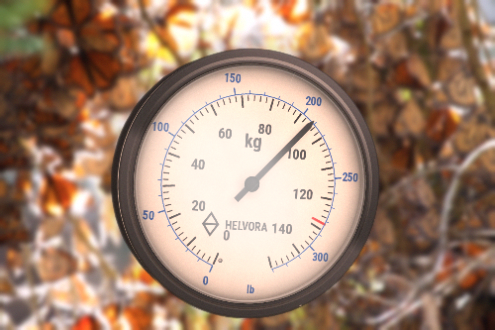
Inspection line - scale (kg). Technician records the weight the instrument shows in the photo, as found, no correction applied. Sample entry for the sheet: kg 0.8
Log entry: kg 94
